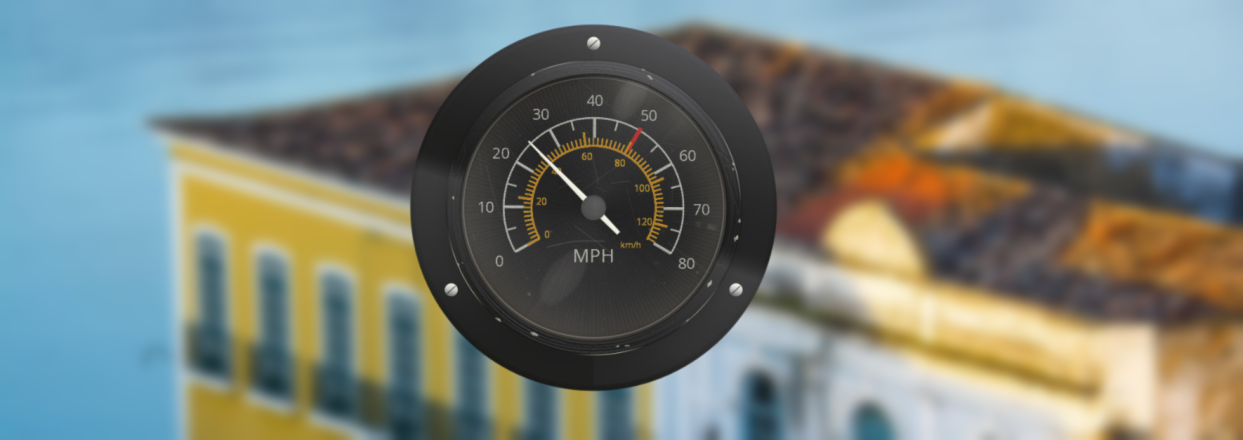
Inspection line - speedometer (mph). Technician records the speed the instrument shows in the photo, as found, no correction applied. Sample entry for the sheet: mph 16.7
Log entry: mph 25
